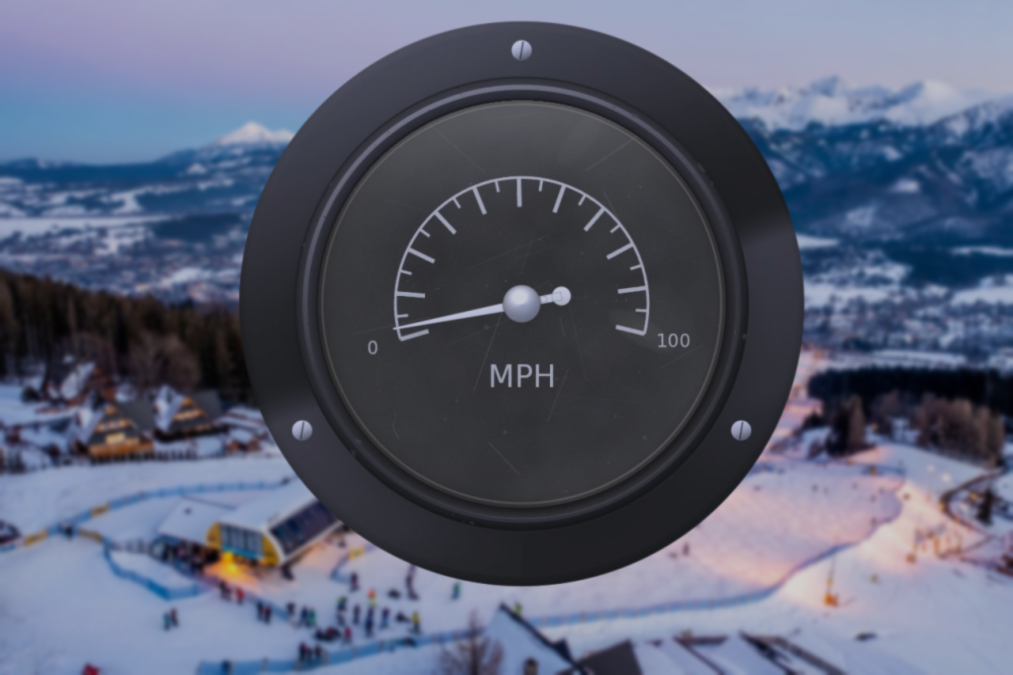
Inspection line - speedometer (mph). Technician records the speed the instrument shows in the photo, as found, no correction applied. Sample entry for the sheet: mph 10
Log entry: mph 2.5
